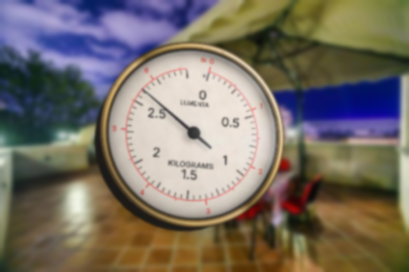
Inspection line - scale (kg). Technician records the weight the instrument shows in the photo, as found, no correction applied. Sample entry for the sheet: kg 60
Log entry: kg 2.6
